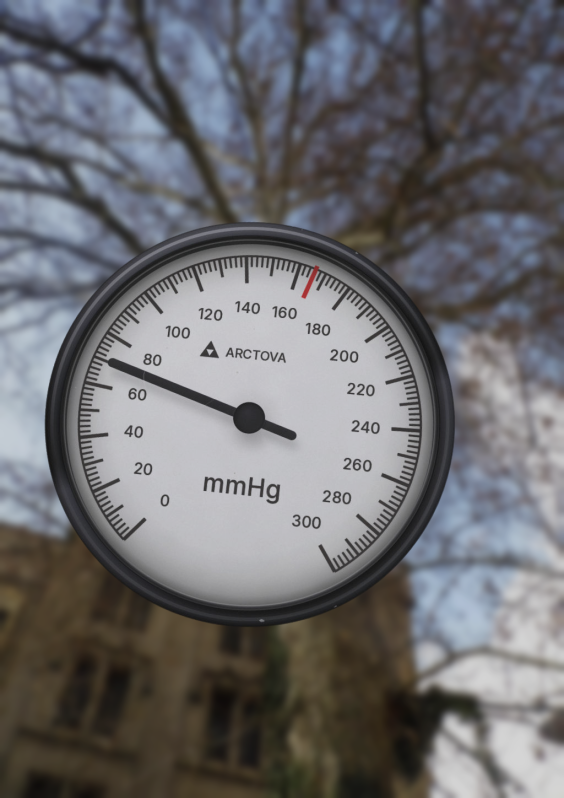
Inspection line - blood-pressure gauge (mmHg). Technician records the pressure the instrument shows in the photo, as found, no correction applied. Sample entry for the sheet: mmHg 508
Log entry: mmHg 70
